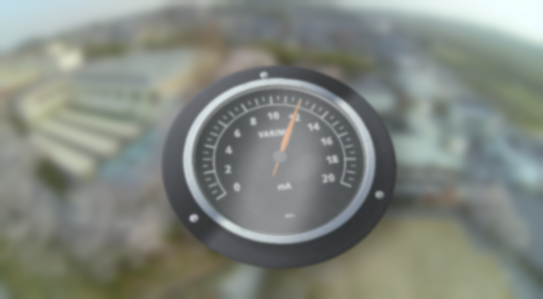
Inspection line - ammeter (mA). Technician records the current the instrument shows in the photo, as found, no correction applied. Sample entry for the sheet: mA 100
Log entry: mA 12
